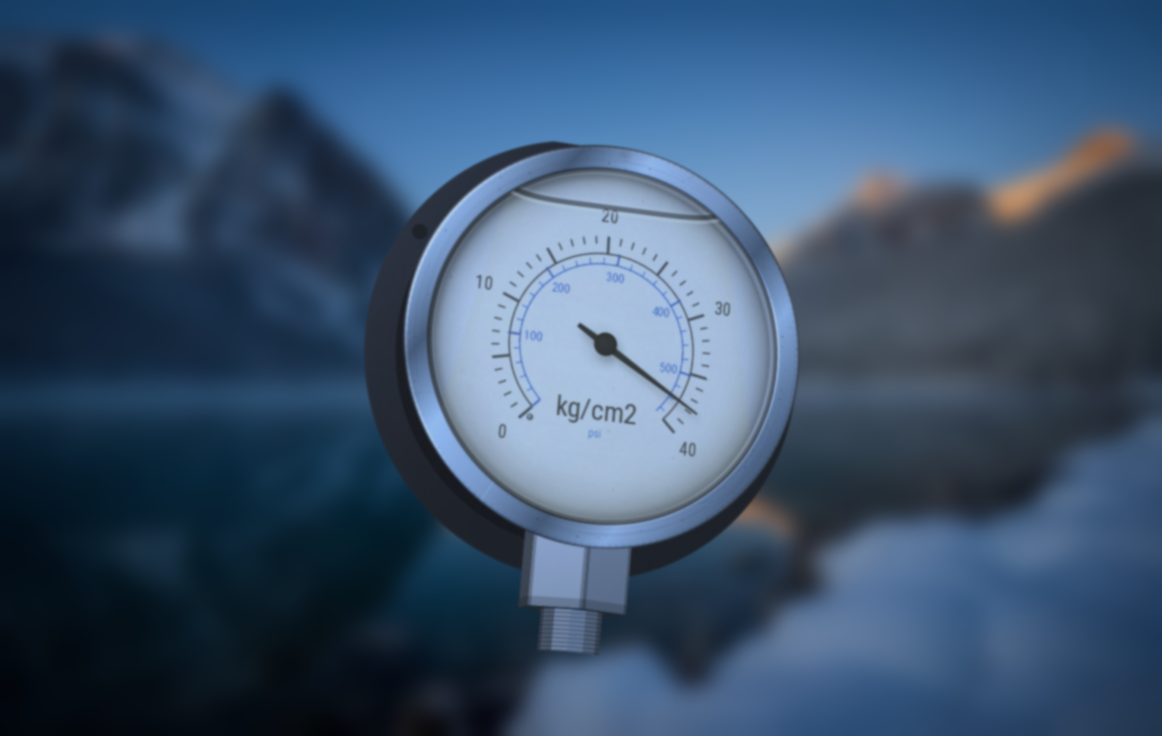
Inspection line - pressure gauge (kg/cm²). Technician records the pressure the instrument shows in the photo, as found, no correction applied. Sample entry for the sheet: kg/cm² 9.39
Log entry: kg/cm² 38
